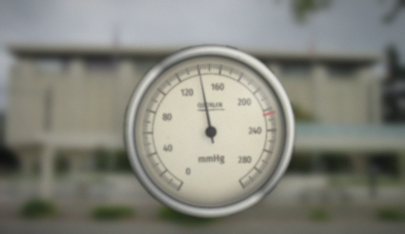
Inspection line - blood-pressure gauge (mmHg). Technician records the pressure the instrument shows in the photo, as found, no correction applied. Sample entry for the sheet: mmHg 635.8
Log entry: mmHg 140
